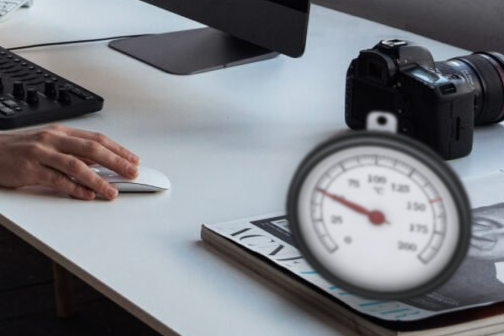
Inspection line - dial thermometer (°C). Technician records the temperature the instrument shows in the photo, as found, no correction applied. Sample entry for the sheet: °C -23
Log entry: °C 50
